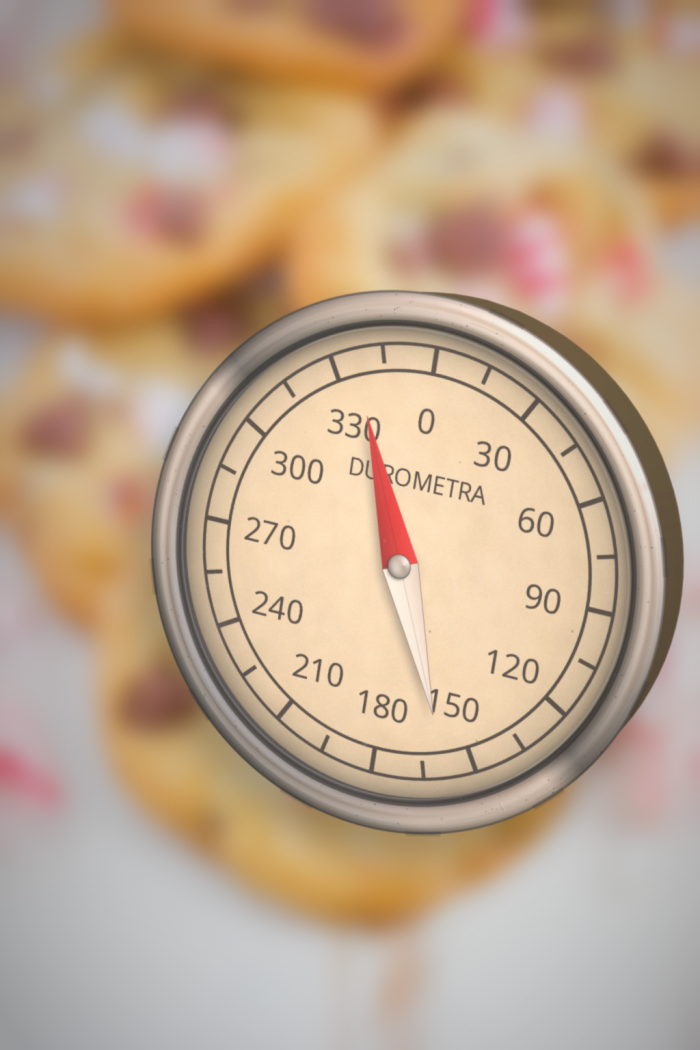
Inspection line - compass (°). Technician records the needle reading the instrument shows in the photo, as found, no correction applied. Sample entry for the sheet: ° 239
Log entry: ° 337.5
